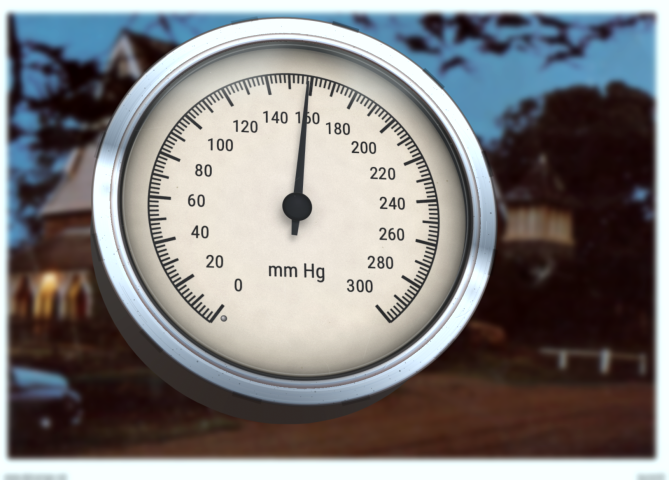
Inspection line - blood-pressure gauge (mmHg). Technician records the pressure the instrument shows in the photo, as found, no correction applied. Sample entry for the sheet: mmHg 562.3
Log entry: mmHg 158
